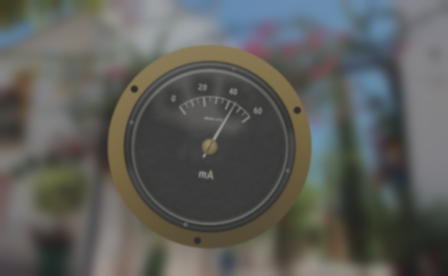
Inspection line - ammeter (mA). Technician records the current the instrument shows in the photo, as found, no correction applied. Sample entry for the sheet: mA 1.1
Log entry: mA 45
